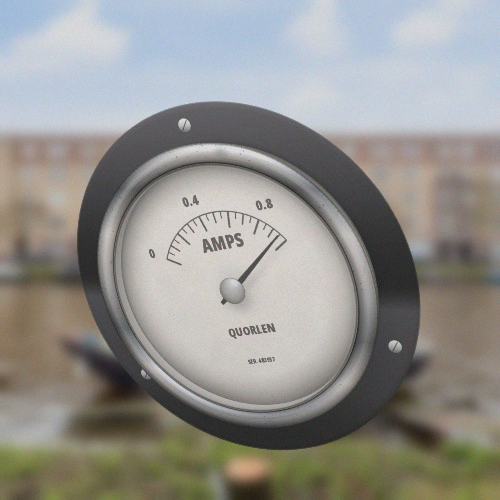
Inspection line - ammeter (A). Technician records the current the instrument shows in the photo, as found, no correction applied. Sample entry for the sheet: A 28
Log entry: A 0.95
